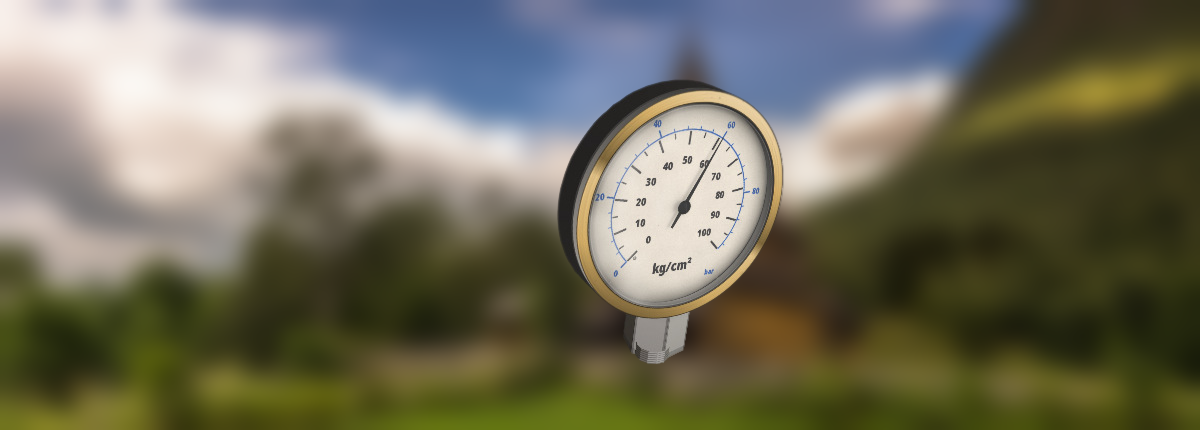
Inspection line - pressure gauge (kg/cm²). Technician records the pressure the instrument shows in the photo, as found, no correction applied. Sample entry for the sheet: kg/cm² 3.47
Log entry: kg/cm² 60
